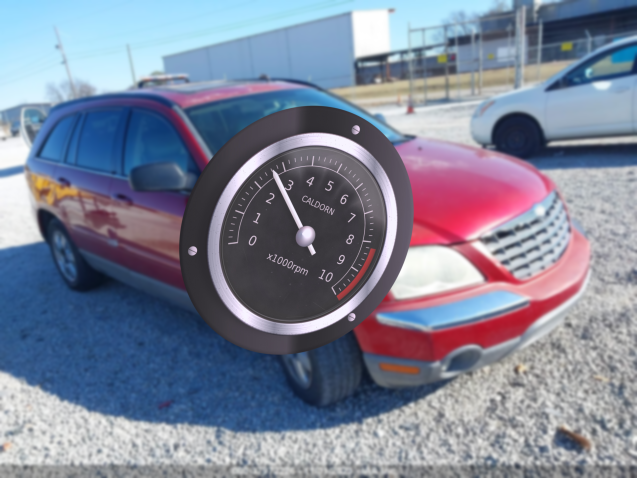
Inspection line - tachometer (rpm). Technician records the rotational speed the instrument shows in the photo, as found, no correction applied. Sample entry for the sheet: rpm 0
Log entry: rpm 2600
